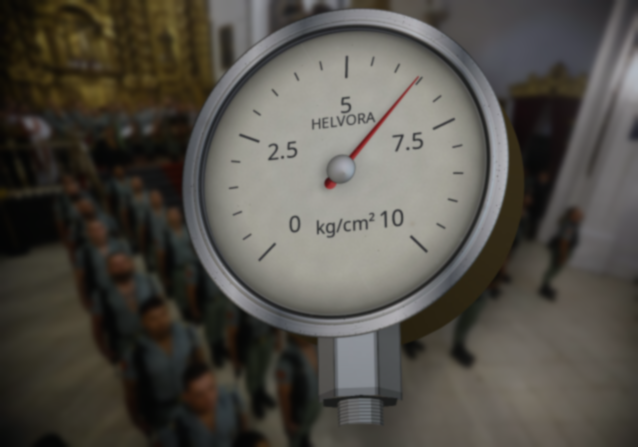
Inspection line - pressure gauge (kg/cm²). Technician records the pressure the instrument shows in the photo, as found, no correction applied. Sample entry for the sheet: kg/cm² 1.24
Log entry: kg/cm² 6.5
